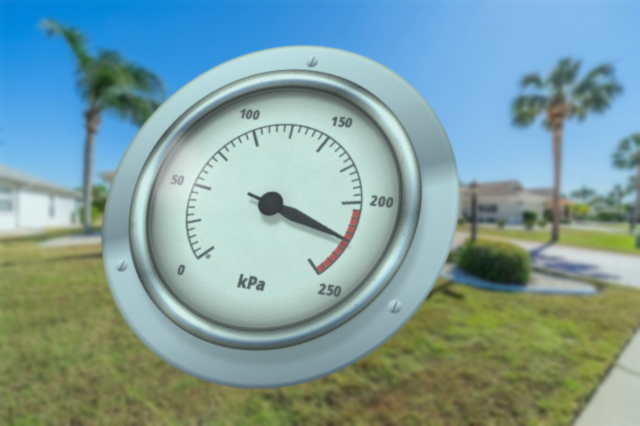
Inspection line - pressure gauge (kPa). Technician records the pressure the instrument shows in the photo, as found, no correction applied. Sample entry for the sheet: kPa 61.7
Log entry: kPa 225
